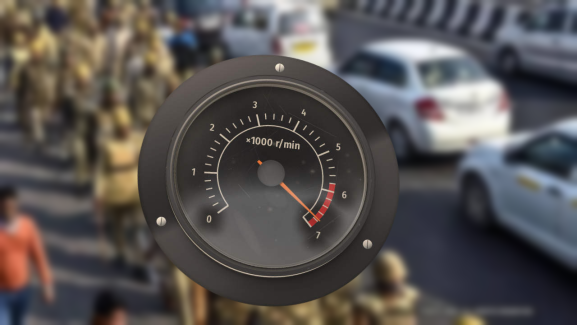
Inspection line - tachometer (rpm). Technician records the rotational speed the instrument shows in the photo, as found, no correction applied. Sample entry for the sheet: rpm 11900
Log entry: rpm 6800
